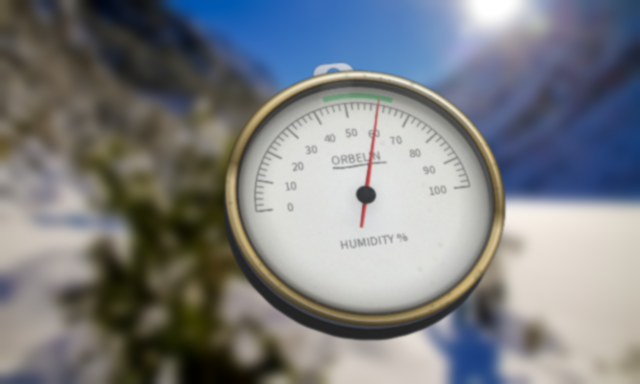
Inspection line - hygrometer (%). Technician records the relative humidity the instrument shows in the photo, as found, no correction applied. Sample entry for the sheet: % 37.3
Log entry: % 60
